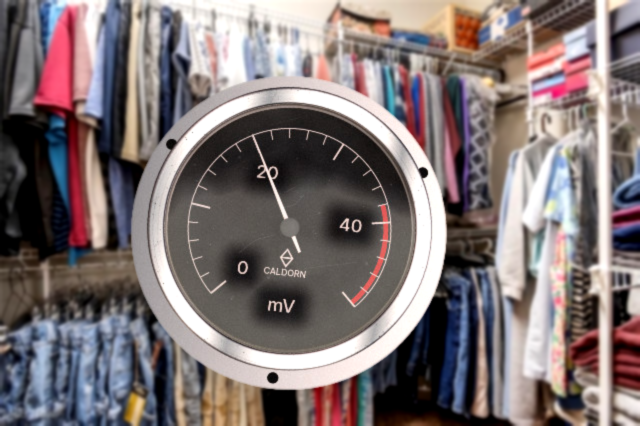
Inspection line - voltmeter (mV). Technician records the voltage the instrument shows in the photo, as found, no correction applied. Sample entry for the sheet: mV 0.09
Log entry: mV 20
